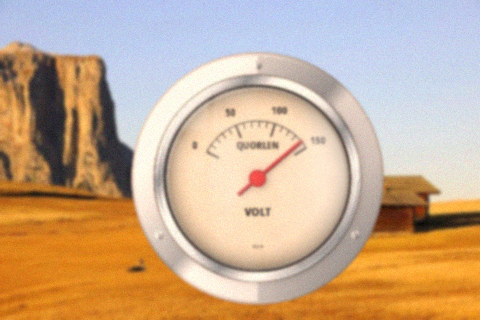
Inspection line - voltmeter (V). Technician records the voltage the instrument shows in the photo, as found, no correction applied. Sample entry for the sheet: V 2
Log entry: V 140
